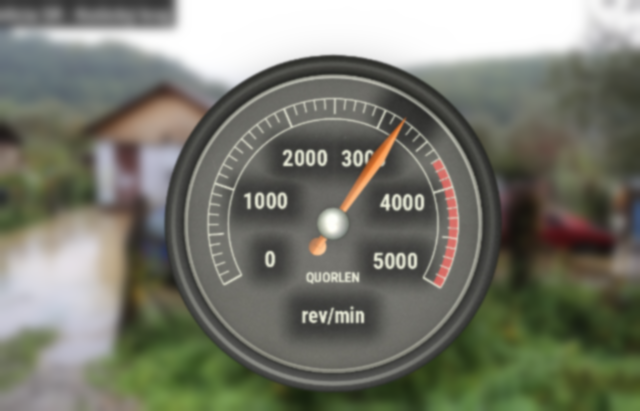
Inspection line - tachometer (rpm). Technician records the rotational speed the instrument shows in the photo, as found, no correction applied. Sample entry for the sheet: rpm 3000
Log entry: rpm 3200
